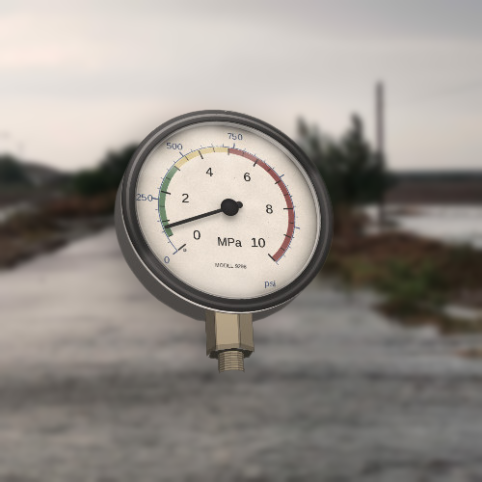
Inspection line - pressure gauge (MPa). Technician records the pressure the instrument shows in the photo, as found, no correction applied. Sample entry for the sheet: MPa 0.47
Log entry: MPa 0.75
